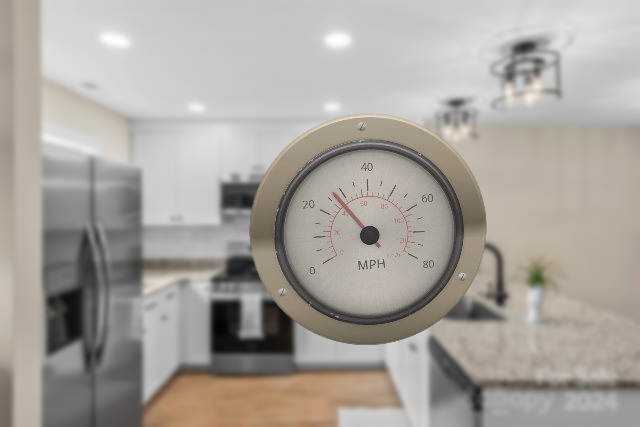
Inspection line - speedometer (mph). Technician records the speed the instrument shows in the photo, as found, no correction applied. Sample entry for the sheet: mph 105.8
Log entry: mph 27.5
